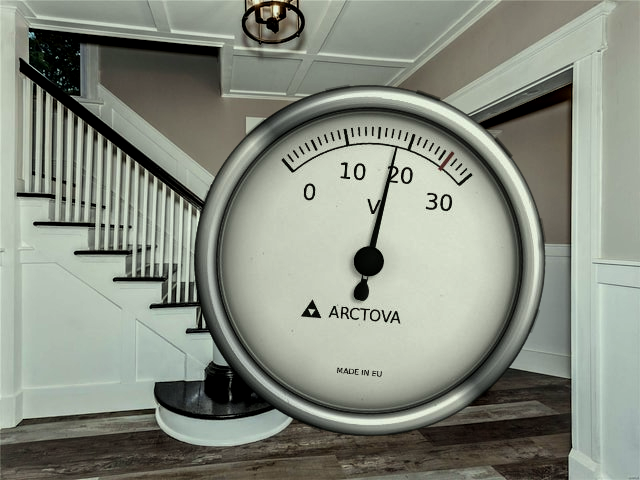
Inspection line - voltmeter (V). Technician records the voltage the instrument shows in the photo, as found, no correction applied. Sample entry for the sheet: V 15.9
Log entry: V 18
